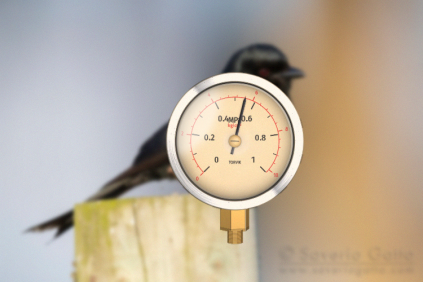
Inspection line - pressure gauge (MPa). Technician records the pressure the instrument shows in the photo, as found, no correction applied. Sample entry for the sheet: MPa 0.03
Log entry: MPa 0.55
